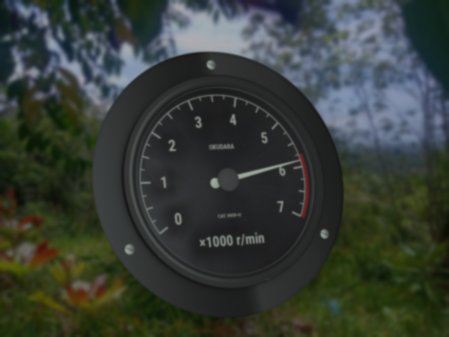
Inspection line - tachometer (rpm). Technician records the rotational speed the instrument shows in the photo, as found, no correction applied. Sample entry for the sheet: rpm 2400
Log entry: rpm 5875
